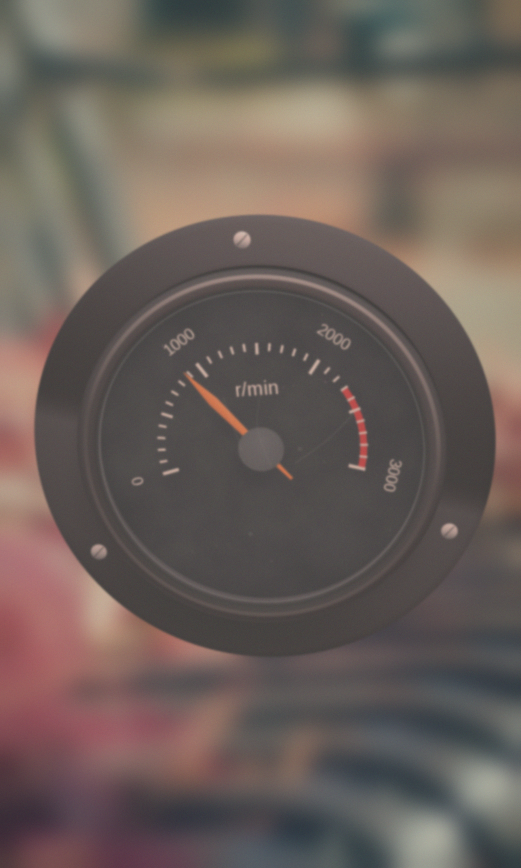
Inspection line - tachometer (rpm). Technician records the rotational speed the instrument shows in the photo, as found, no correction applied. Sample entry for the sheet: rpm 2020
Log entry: rpm 900
